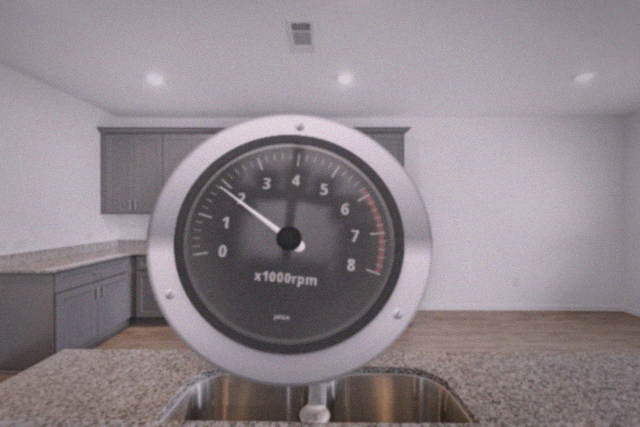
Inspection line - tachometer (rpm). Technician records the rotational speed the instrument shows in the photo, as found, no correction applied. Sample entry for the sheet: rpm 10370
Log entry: rpm 1800
